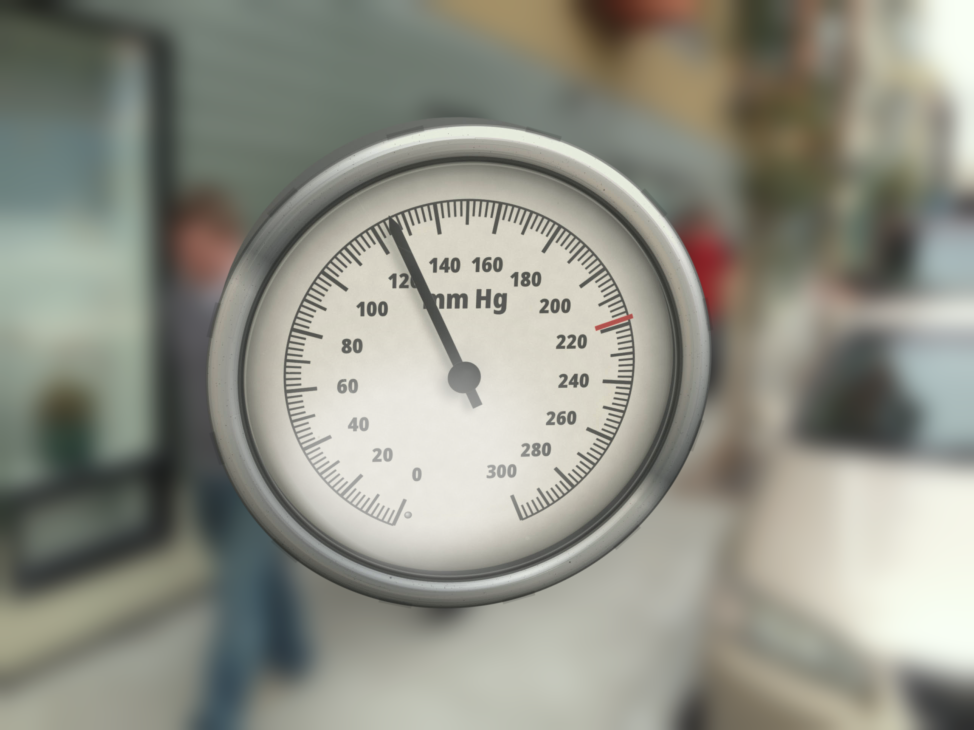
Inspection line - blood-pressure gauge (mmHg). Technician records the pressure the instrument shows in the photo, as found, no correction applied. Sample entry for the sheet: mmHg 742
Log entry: mmHg 126
